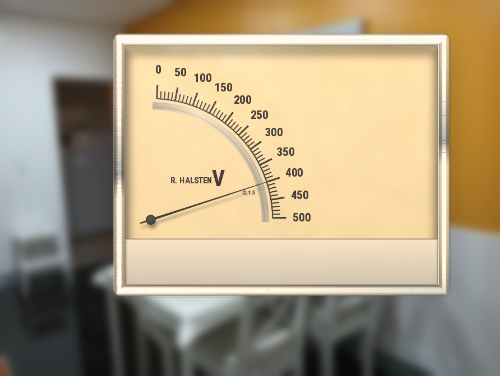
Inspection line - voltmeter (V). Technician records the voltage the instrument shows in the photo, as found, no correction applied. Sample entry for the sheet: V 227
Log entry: V 400
